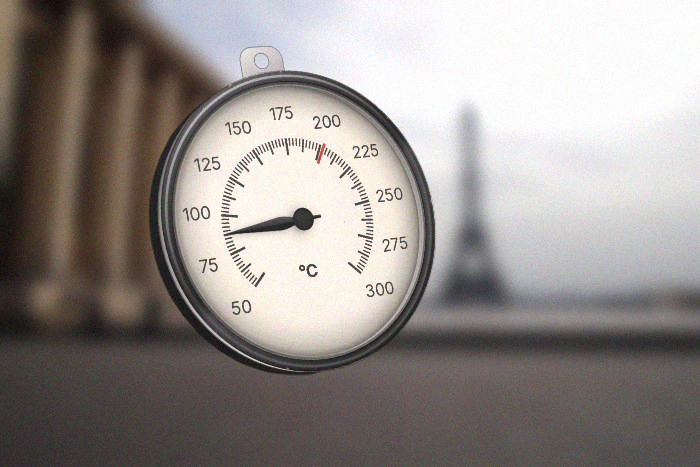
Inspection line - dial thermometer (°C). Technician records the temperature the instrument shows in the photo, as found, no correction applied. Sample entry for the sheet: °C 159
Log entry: °C 87.5
